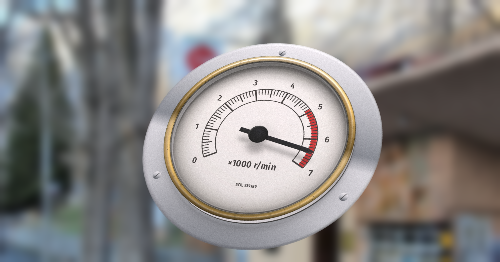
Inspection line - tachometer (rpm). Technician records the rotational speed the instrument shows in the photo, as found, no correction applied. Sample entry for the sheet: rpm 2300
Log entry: rpm 6500
